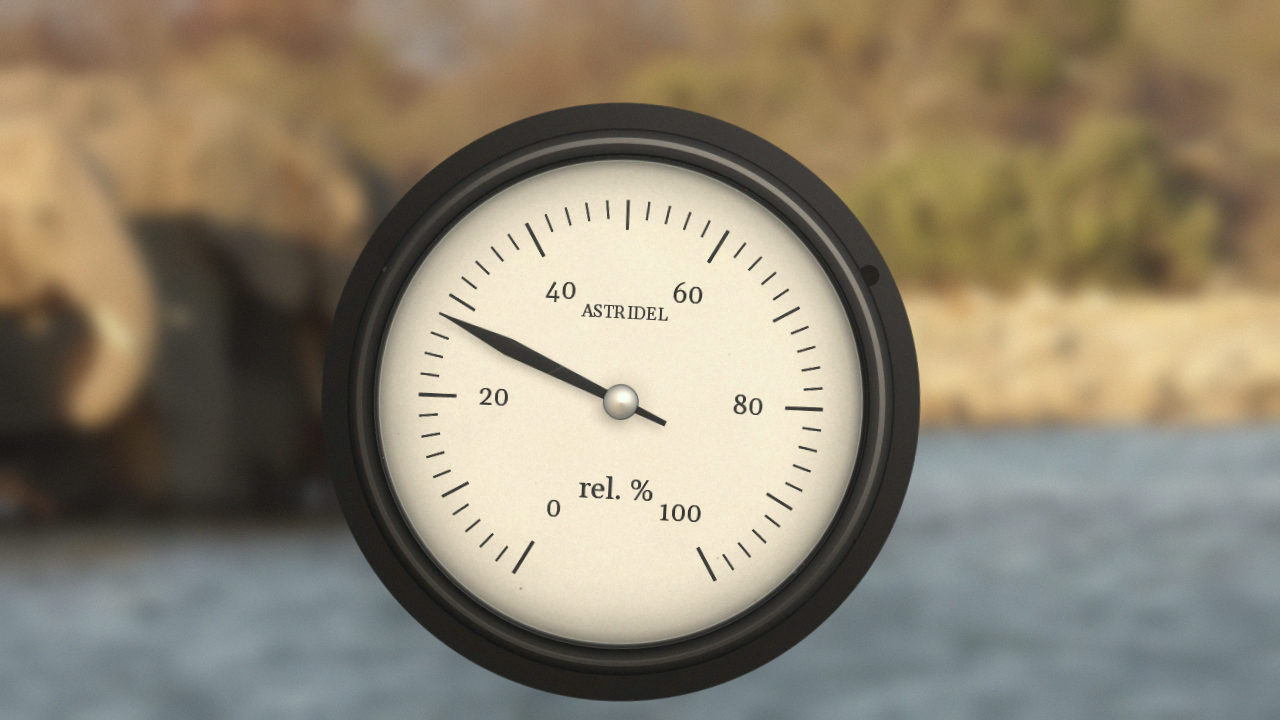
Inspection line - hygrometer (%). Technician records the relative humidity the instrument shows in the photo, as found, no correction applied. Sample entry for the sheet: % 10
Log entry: % 28
